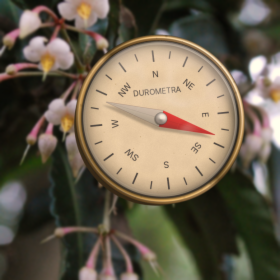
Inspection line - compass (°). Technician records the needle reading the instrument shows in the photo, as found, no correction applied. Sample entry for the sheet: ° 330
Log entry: ° 112.5
